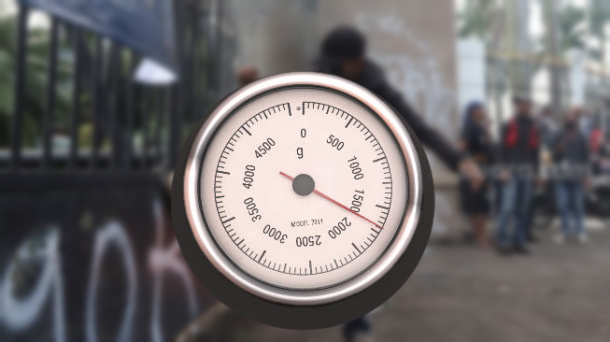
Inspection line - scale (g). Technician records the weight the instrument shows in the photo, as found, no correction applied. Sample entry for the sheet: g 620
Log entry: g 1700
